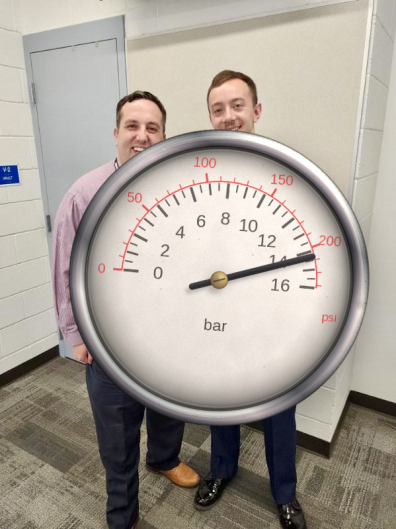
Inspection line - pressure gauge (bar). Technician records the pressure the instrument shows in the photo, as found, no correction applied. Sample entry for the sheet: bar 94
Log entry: bar 14.25
